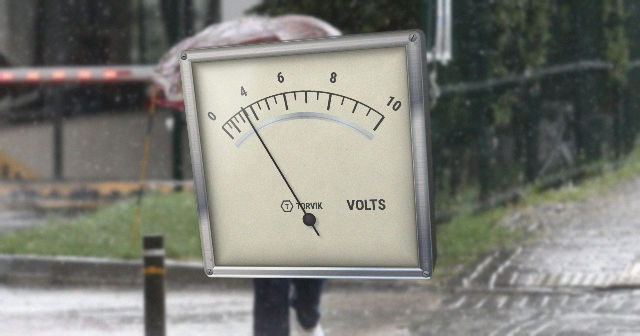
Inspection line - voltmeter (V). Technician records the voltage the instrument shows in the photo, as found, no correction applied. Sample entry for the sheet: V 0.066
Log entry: V 3.5
